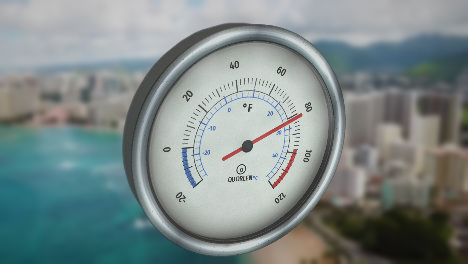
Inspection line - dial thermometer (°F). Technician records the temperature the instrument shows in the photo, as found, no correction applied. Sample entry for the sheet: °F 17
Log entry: °F 80
